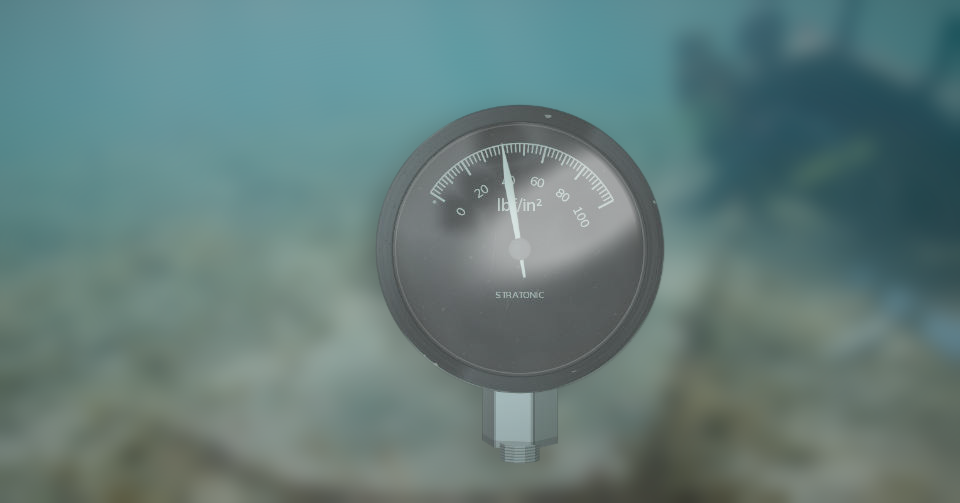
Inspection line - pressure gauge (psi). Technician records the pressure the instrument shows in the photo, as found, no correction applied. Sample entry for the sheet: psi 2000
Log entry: psi 40
